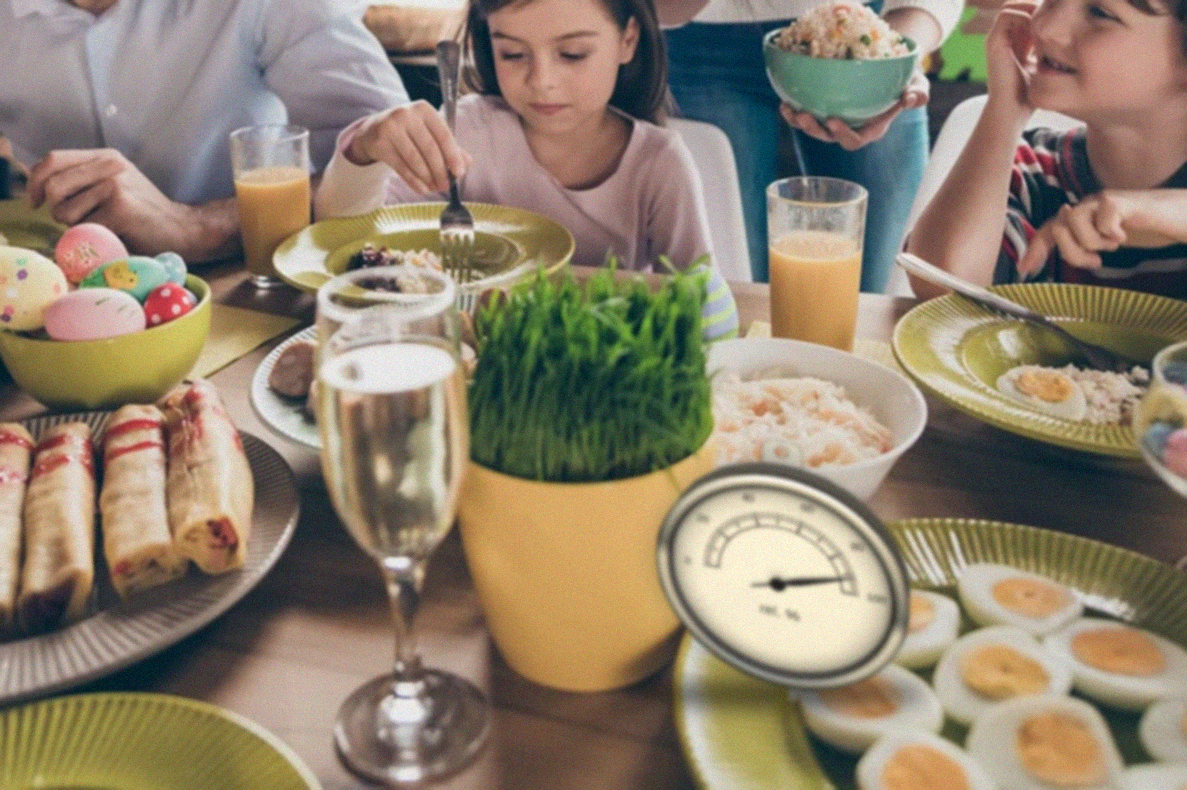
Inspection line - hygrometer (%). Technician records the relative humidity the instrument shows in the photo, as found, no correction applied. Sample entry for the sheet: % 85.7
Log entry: % 90
